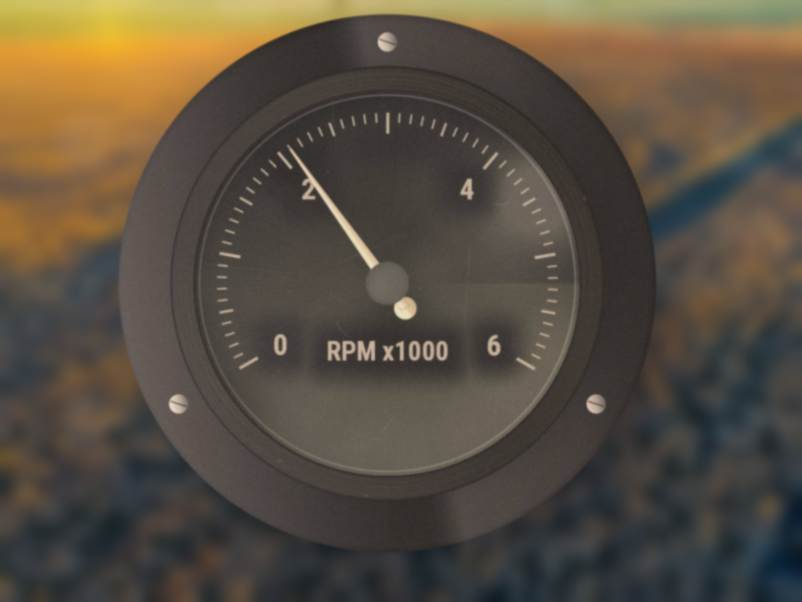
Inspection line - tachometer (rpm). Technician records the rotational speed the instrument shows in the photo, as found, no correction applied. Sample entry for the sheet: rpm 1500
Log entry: rpm 2100
